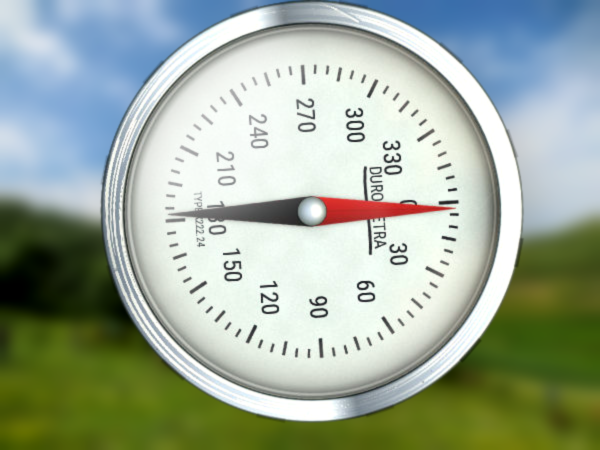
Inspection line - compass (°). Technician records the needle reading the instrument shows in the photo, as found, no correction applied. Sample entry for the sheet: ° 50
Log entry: ° 2.5
